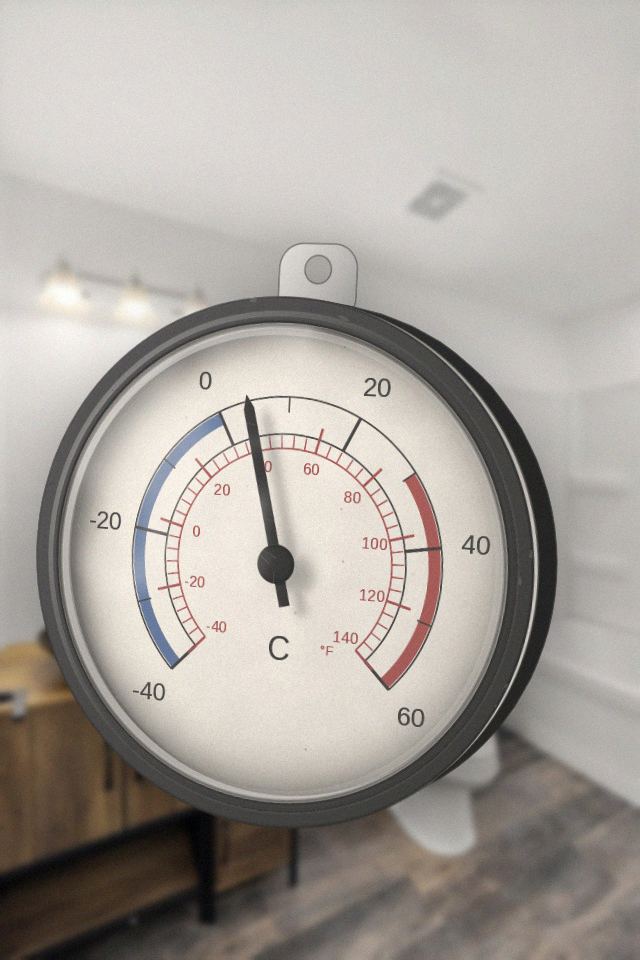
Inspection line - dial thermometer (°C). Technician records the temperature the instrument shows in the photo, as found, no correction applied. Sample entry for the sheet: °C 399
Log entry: °C 5
